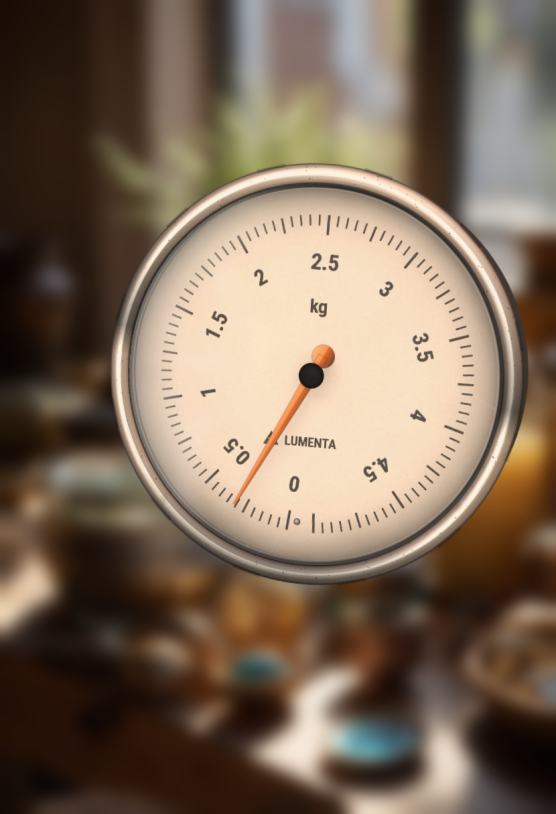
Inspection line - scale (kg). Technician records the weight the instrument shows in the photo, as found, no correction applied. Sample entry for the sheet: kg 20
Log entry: kg 0.3
